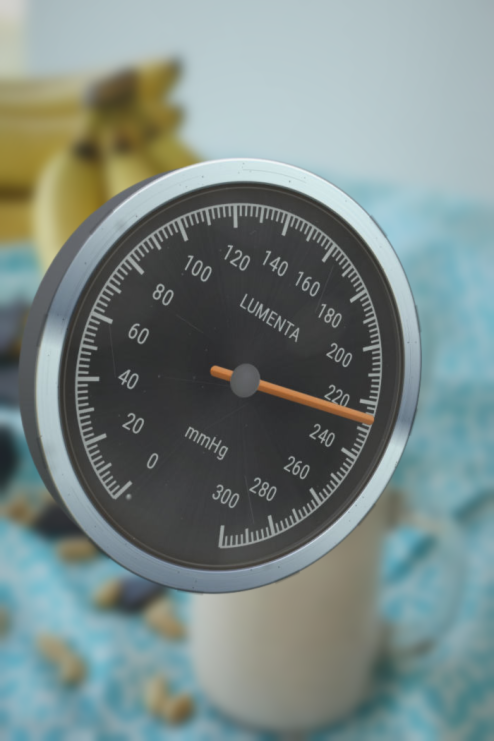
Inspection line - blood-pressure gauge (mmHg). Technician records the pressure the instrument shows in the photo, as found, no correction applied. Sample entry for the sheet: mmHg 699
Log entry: mmHg 226
